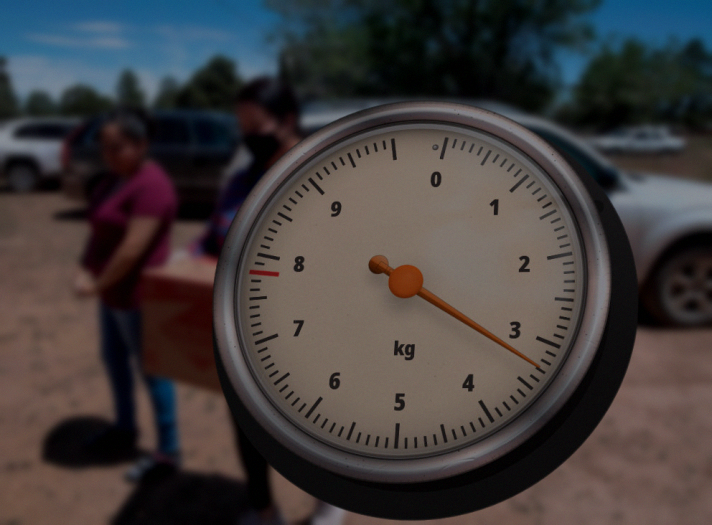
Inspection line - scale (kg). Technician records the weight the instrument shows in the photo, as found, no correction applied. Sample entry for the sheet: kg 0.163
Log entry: kg 3.3
